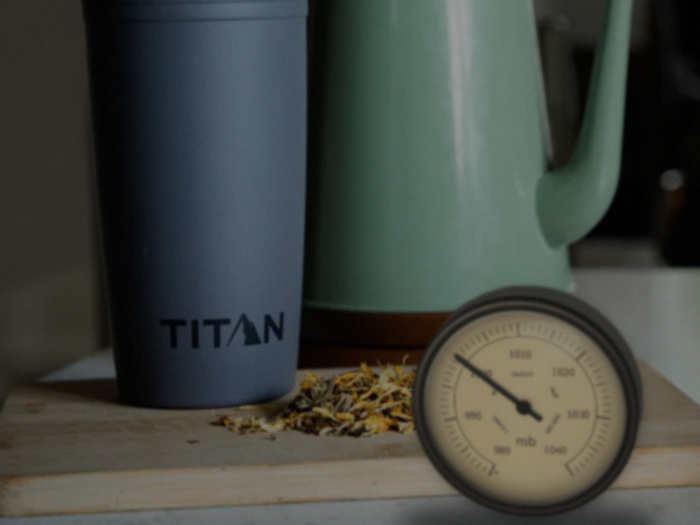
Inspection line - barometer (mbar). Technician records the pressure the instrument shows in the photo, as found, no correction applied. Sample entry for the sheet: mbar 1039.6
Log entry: mbar 1000
